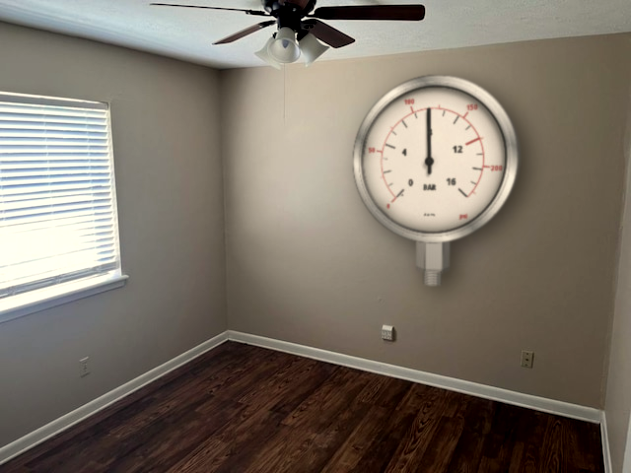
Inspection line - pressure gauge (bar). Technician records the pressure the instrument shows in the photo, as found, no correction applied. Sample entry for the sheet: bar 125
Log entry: bar 8
